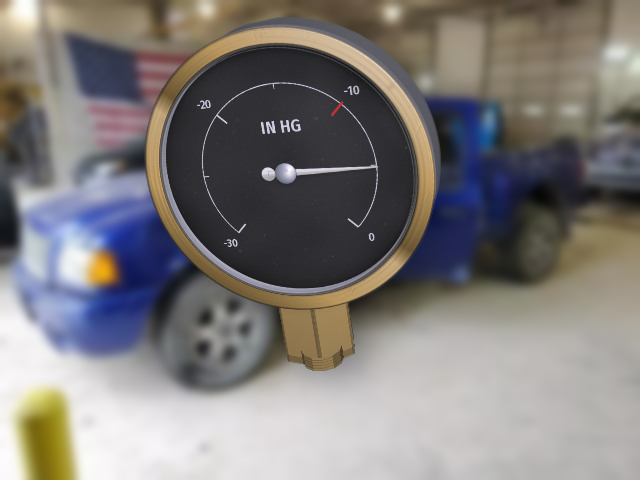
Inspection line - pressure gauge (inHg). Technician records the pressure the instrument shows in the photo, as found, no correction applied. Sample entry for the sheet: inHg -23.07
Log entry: inHg -5
